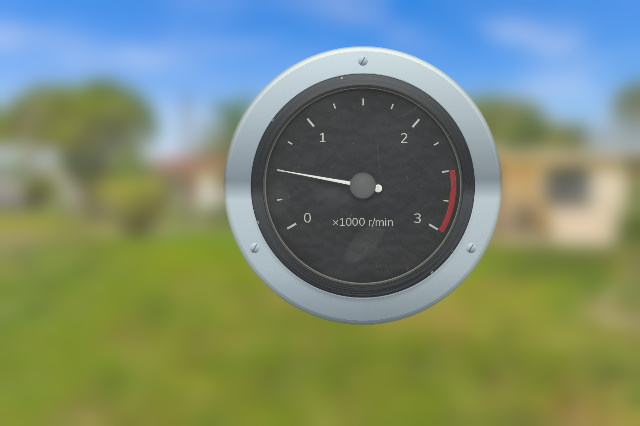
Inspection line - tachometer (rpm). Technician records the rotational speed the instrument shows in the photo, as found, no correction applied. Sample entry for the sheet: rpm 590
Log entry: rpm 500
